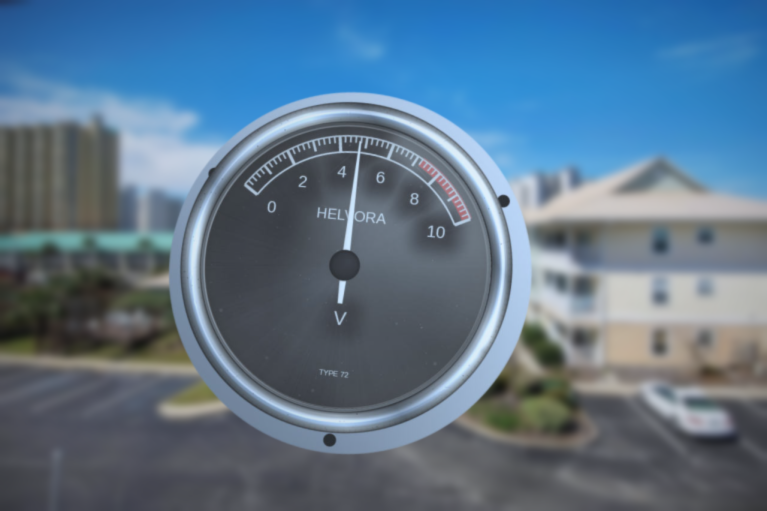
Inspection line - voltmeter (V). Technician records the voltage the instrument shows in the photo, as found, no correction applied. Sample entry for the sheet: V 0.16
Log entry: V 4.8
